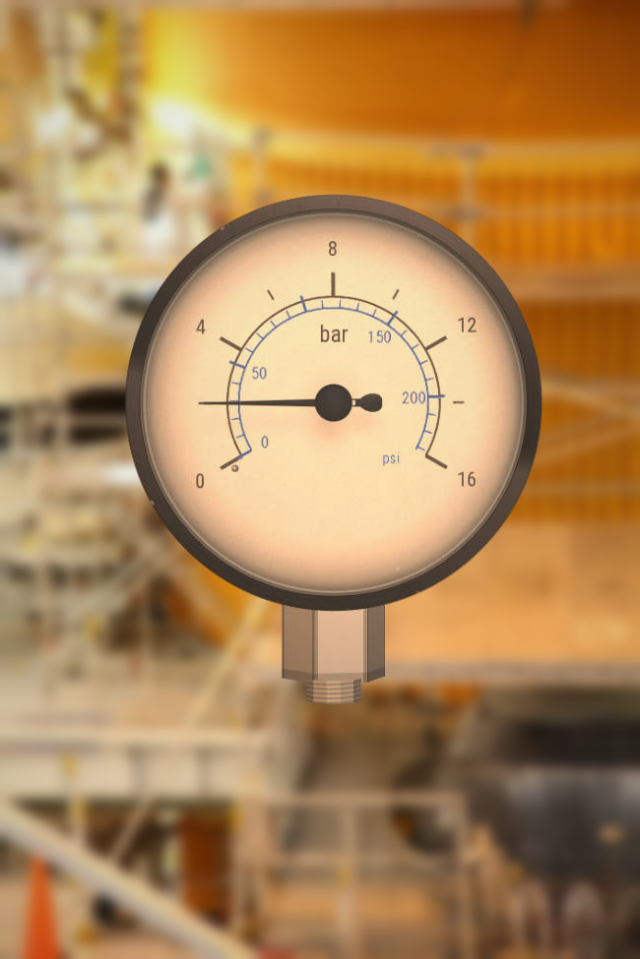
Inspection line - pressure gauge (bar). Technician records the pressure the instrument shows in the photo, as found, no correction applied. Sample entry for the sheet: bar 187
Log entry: bar 2
